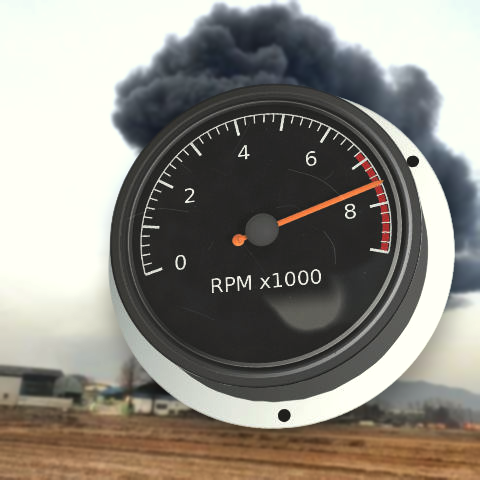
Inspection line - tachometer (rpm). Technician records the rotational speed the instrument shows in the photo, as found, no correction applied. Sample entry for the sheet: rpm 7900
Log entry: rpm 7600
